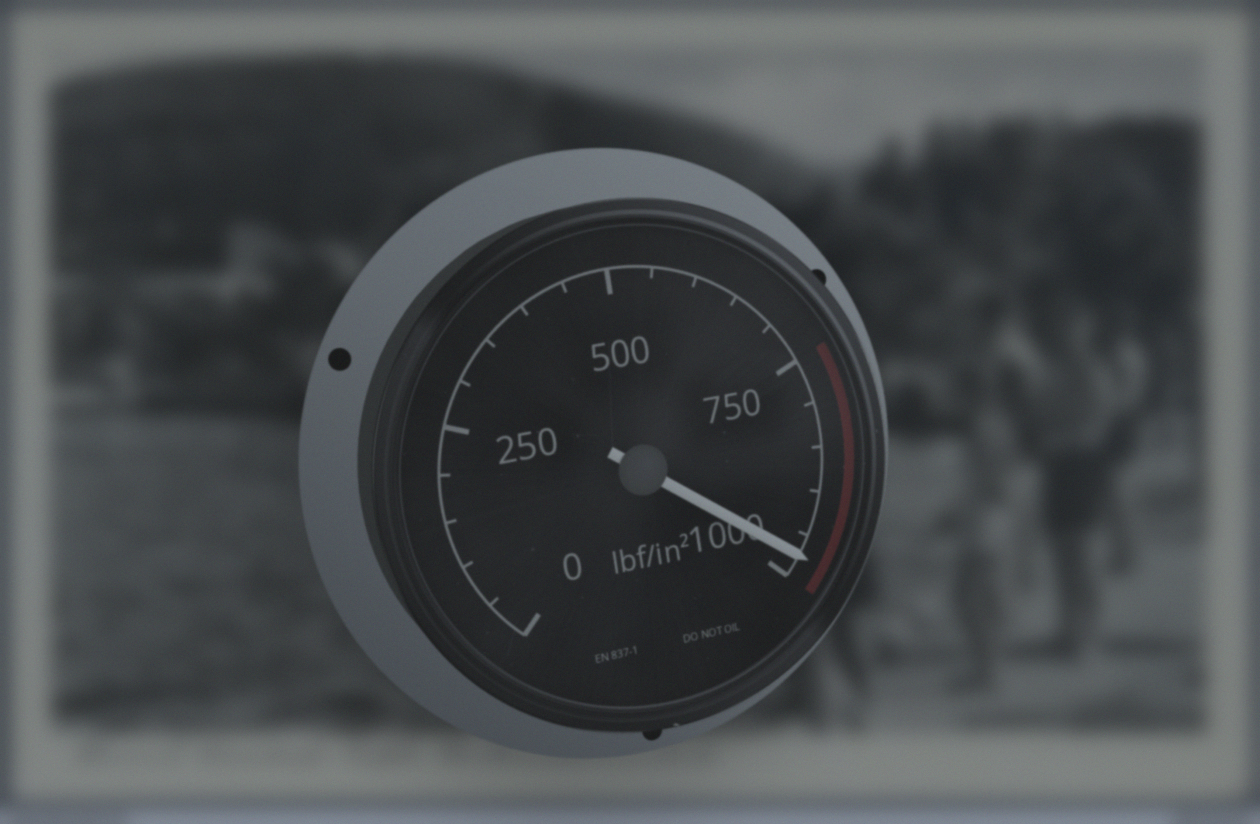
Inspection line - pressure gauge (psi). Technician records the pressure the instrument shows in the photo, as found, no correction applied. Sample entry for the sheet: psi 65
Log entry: psi 975
